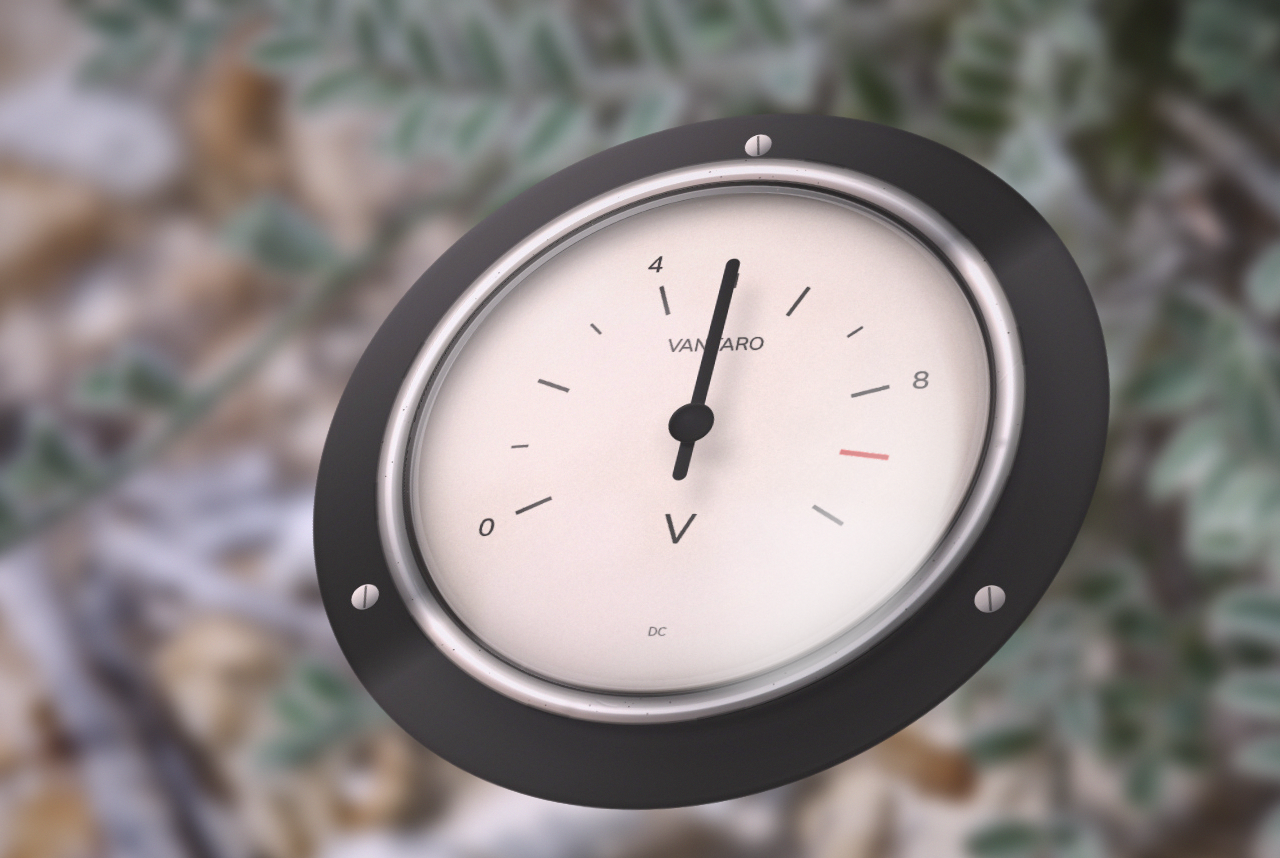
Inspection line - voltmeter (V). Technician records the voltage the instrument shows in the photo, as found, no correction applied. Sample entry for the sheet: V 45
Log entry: V 5
